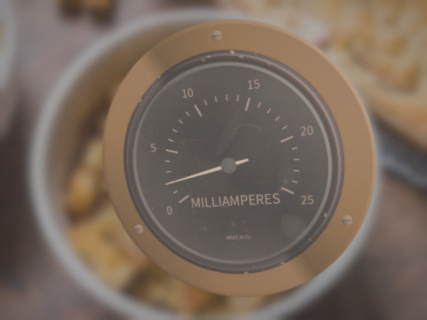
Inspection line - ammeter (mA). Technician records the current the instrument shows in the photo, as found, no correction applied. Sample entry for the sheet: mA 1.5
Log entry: mA 2
